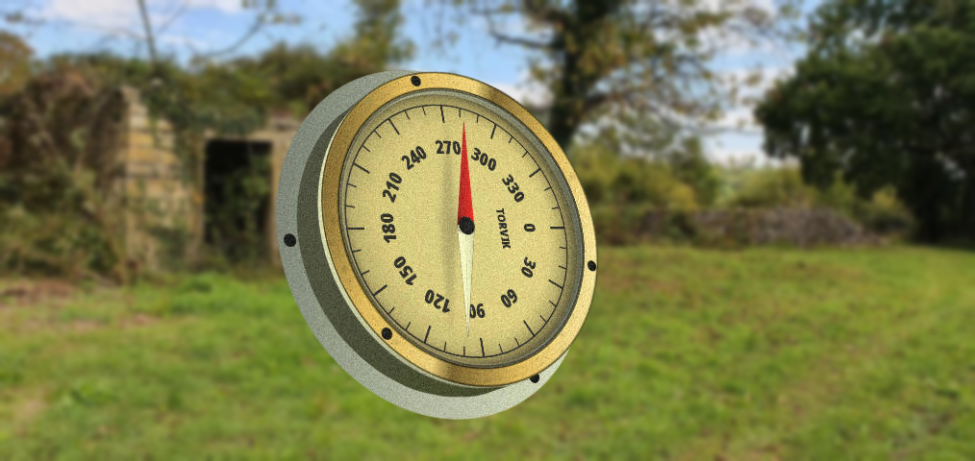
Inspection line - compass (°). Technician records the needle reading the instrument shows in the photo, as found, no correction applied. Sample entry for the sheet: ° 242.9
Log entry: ° 280
